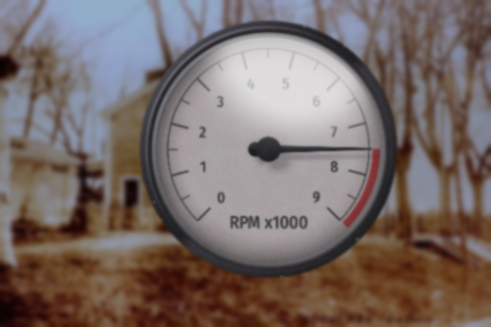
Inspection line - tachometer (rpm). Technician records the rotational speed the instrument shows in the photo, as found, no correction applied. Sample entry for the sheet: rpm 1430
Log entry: rpm 7500
